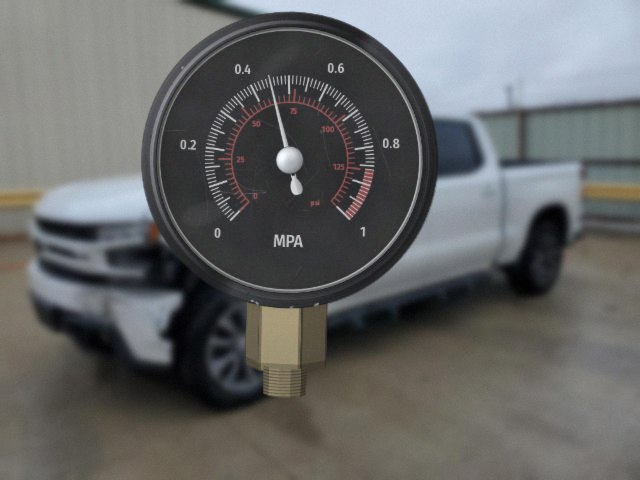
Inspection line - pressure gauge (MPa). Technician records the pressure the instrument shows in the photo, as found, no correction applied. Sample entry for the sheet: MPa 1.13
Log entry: MPa 0.45
